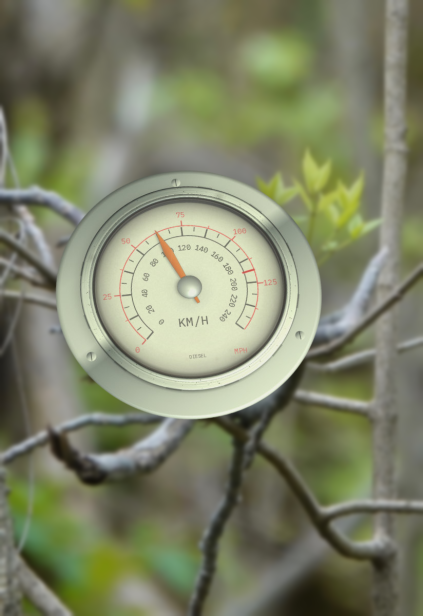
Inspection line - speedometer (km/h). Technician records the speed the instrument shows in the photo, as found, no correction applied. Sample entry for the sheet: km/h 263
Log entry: km/h 100
